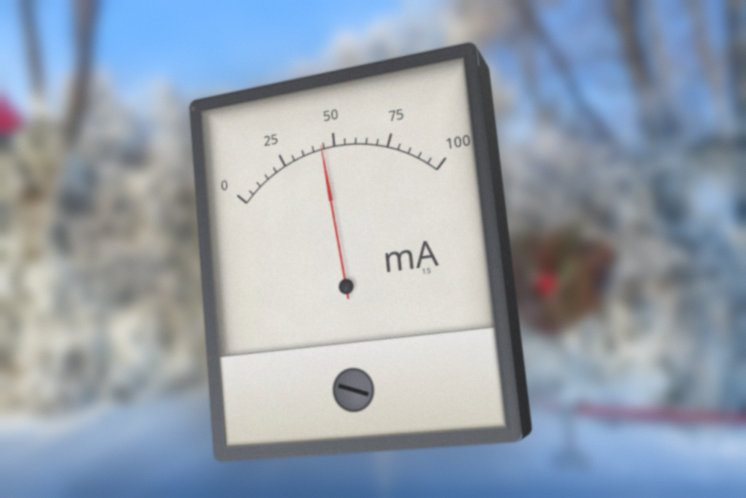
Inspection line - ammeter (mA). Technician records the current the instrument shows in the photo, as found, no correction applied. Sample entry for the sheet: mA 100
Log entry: mA 45
